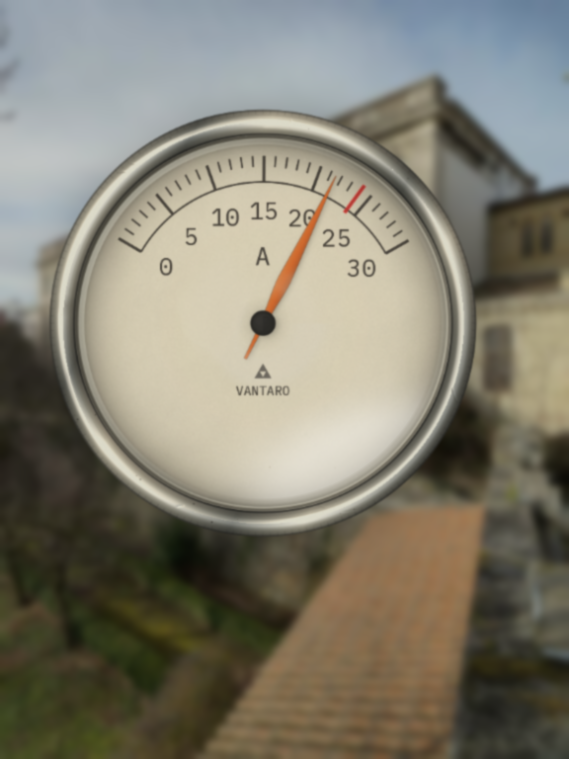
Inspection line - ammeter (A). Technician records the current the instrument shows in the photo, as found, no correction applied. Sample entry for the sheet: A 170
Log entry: A 21.5
